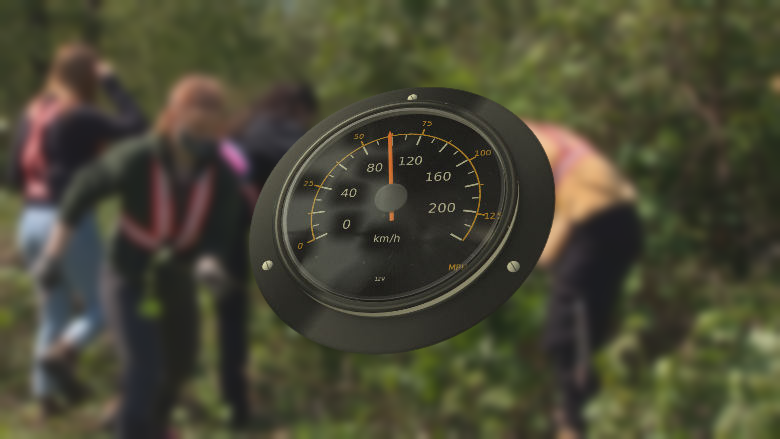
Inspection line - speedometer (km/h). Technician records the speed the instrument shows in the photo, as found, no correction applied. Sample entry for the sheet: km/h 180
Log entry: km/h 100
